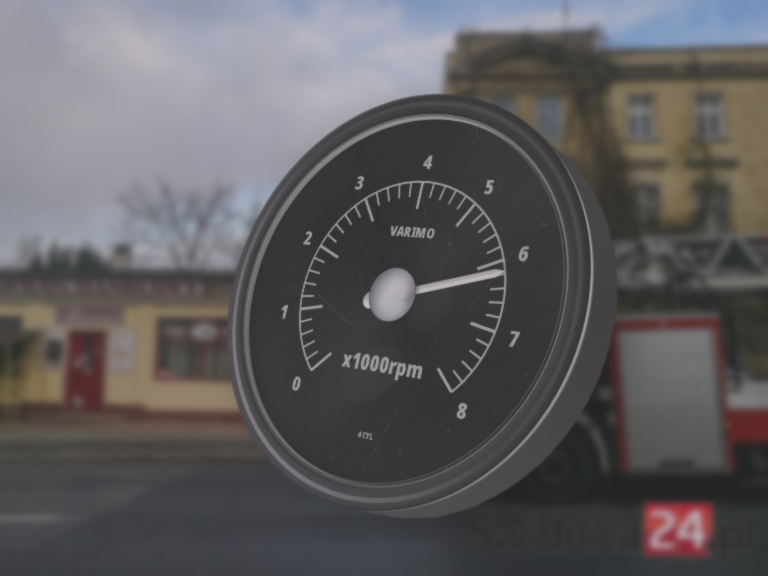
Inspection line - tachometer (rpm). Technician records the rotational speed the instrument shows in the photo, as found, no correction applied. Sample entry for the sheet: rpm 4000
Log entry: rpm 6200
